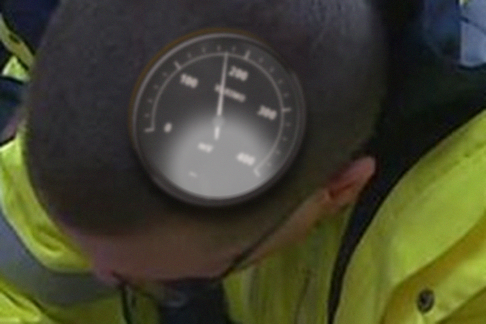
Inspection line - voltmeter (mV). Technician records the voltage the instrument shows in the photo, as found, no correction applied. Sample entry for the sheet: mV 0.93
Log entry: mV 170
